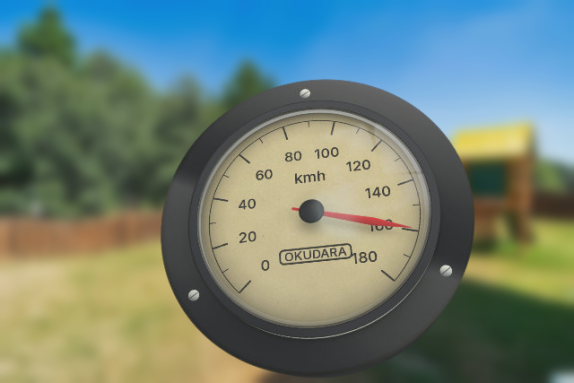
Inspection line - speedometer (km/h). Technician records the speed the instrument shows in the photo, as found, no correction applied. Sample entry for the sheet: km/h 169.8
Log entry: km/h 160
